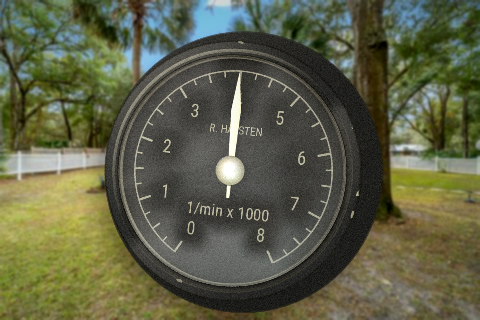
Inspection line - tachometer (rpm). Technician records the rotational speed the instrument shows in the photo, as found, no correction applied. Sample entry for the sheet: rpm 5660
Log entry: rpm 4000
